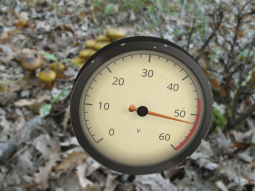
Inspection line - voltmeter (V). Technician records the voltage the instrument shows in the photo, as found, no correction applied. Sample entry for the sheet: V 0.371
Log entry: V 52
